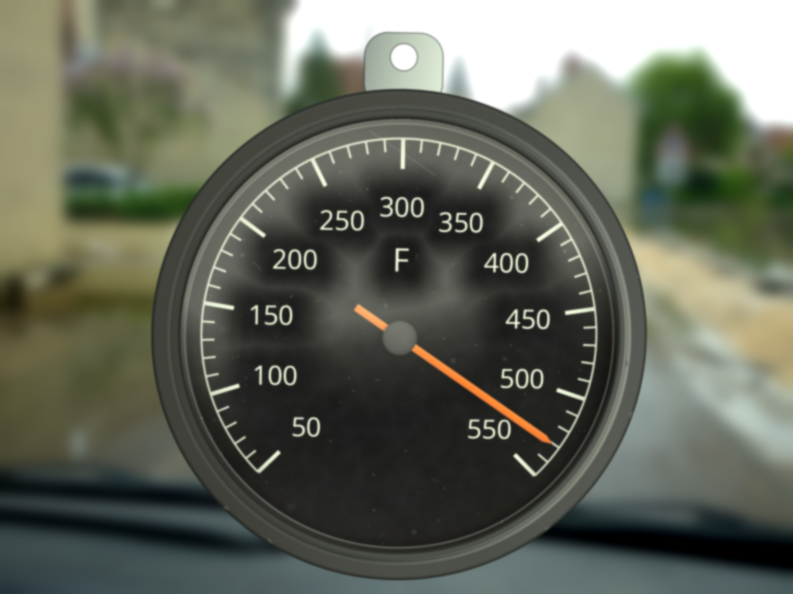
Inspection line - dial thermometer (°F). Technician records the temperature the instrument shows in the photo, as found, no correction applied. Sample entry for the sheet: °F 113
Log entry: °F 530
